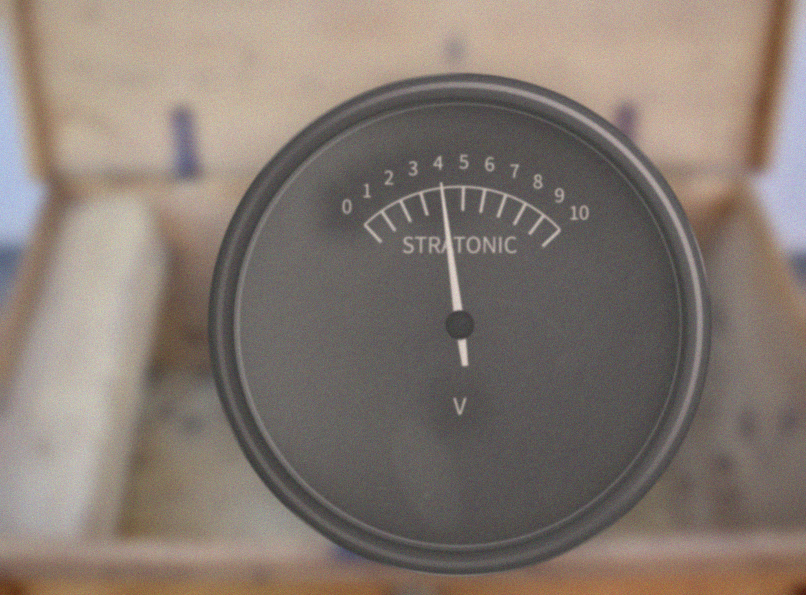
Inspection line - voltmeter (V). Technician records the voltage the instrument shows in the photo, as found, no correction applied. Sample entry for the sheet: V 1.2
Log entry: V 4
